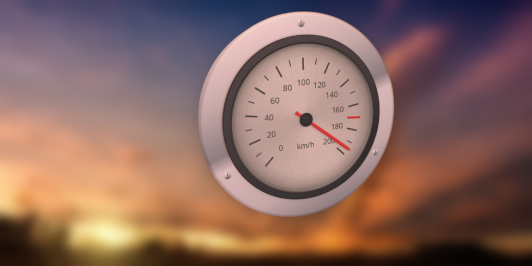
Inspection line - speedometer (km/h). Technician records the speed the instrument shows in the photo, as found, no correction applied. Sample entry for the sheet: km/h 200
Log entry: km/h 195
